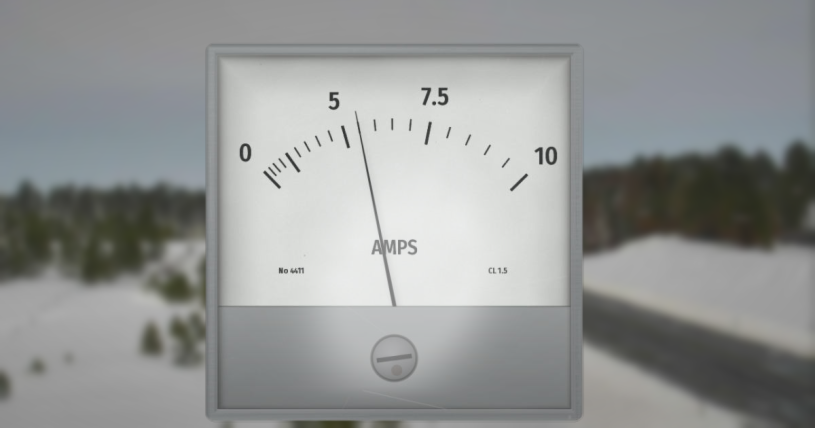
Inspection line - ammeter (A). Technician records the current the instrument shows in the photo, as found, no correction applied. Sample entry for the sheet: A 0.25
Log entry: A 5.5
